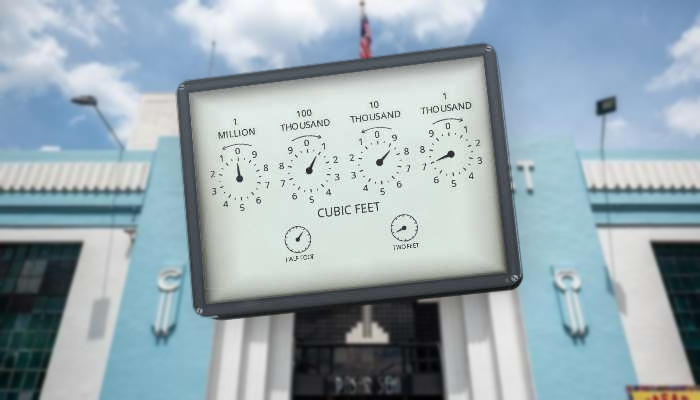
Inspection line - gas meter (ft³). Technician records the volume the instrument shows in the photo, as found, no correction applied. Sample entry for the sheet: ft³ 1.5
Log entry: ft³ 8700
